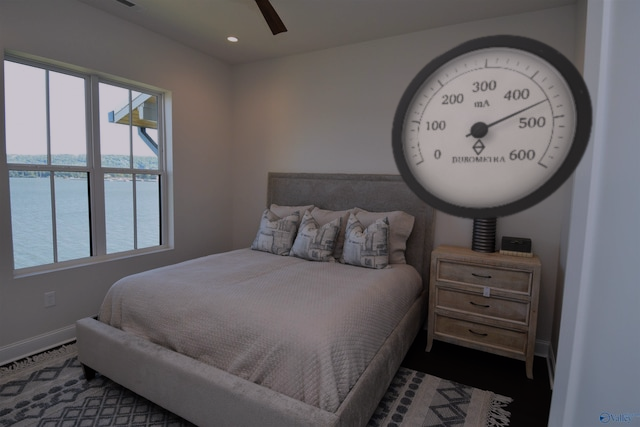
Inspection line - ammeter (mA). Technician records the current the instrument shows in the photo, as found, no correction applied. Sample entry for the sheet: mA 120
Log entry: mA 460
